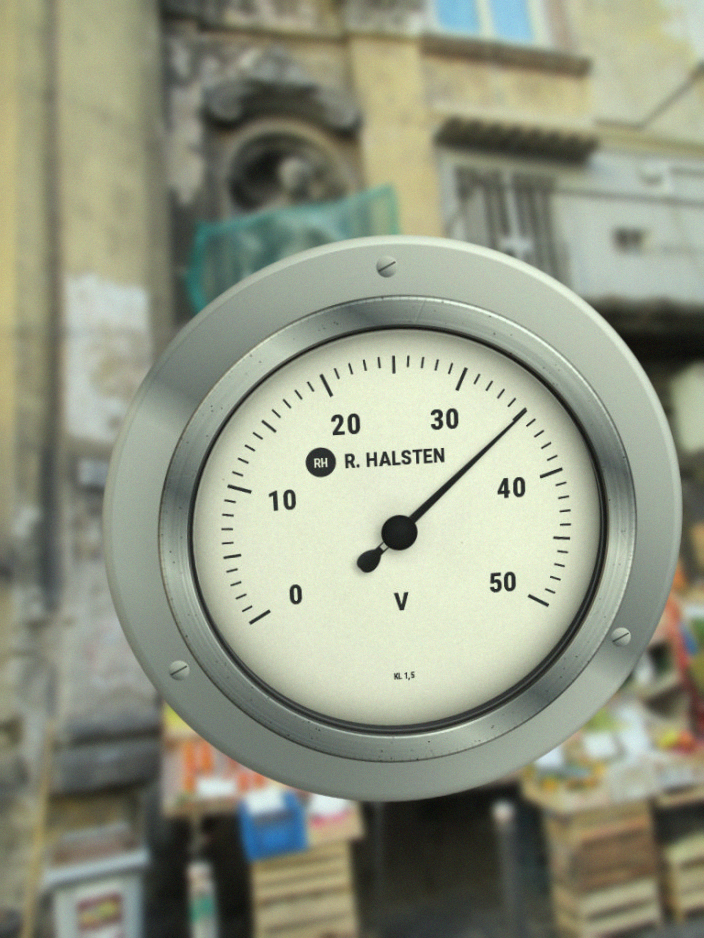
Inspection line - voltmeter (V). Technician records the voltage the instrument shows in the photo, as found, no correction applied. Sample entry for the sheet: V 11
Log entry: V 35
